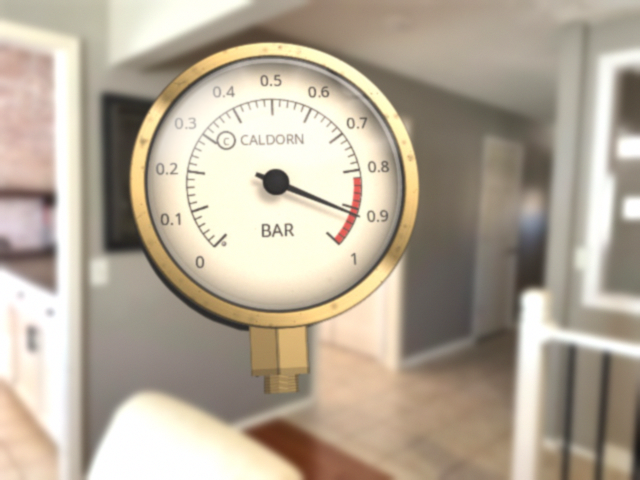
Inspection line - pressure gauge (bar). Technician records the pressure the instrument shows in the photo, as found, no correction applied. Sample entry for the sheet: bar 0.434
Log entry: bar 0.92
